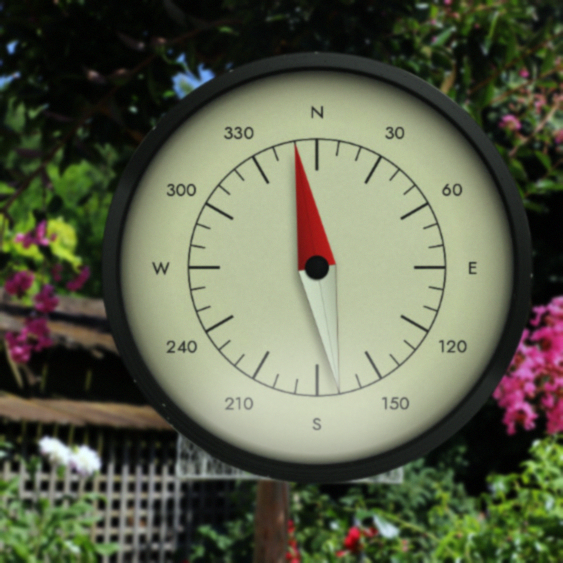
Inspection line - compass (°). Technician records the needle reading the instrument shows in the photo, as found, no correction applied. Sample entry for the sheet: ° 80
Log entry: ° 350
